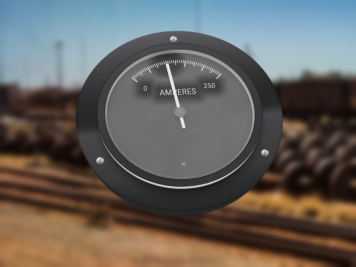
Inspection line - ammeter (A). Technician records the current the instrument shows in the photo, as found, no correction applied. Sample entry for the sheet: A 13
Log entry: A 100
